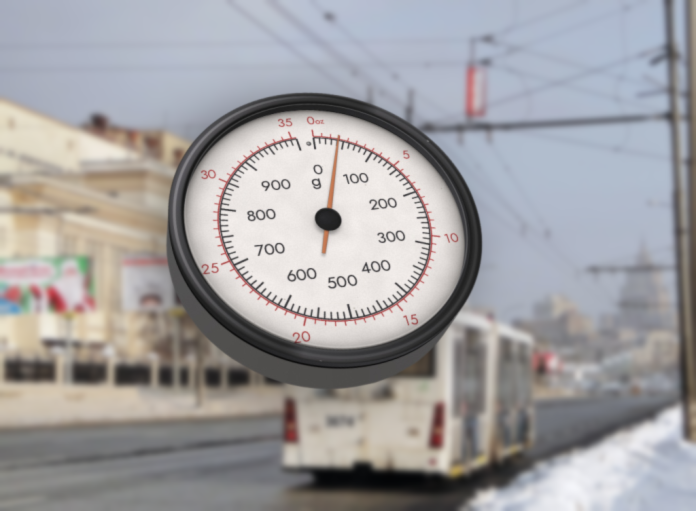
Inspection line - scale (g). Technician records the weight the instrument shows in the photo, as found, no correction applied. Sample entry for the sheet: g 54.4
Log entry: g 40
